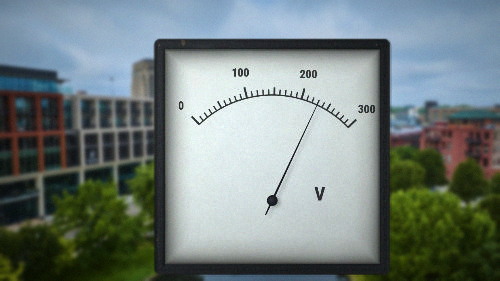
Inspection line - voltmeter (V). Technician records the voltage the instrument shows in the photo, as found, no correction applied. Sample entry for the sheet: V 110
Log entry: V 230
